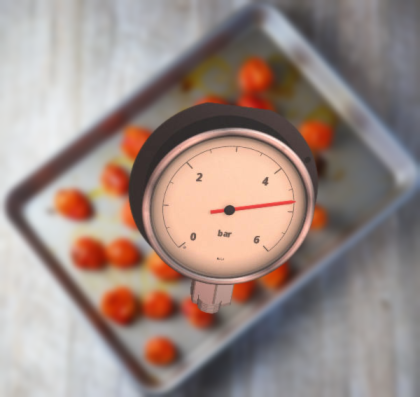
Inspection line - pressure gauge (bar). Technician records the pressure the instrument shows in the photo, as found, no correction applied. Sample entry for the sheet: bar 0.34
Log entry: bar 4.75
